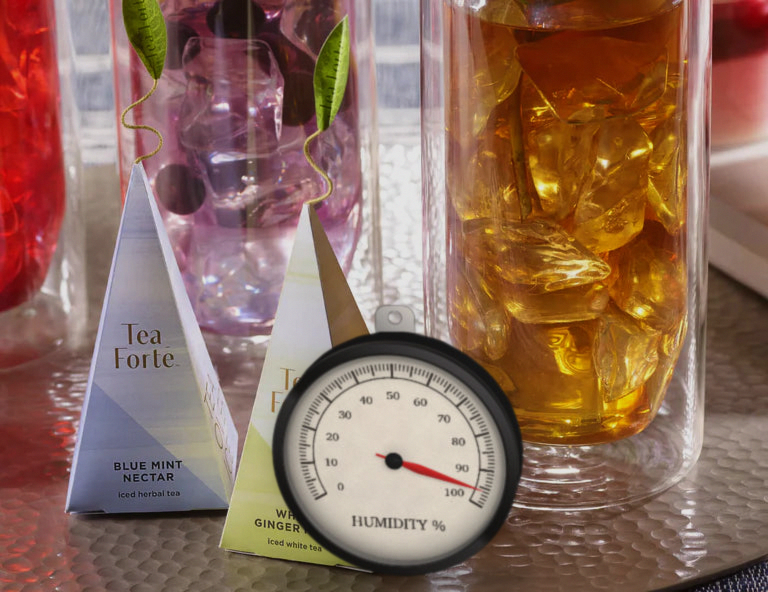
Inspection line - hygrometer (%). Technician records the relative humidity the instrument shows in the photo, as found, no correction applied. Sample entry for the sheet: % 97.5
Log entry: % 95
